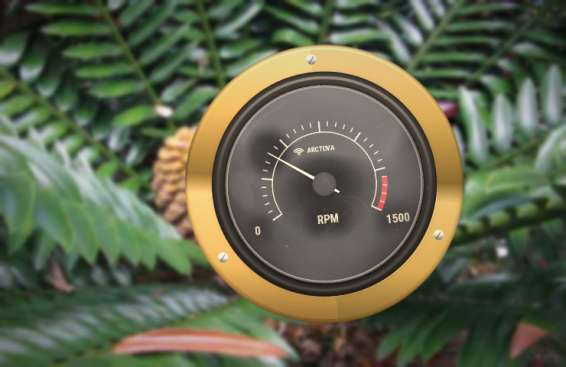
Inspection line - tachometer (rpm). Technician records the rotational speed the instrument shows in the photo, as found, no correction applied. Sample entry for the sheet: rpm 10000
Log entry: rpm 400
